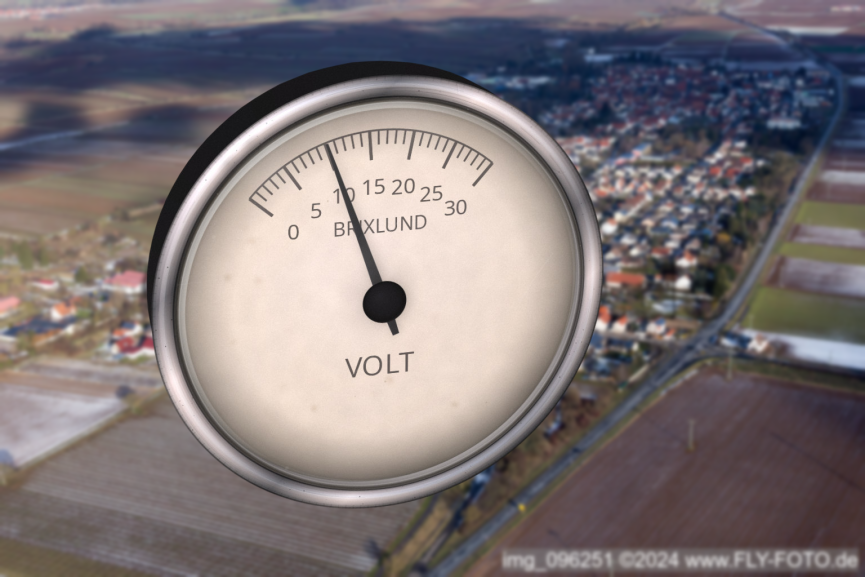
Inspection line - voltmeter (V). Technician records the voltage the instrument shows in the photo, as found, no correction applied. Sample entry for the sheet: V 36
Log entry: V 10
